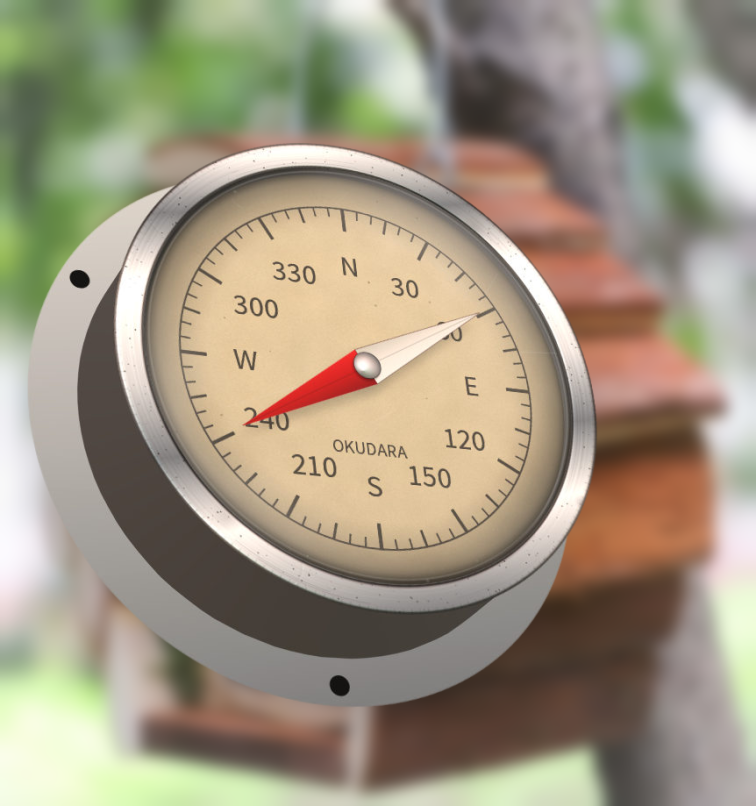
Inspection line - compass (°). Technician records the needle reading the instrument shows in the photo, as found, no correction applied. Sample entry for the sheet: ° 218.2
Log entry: ° 240
